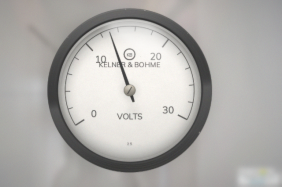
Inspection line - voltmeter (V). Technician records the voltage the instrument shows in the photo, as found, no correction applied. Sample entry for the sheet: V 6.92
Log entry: V 13
